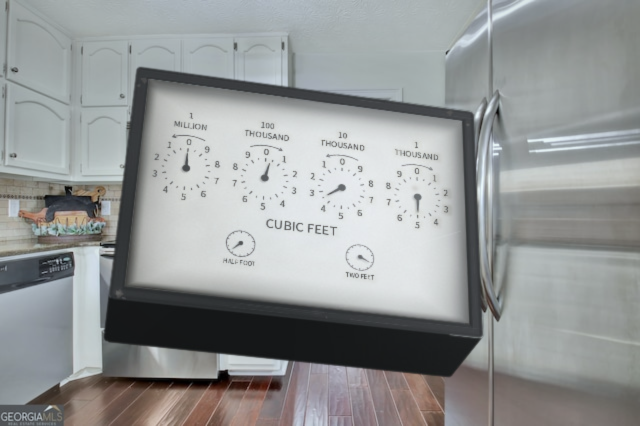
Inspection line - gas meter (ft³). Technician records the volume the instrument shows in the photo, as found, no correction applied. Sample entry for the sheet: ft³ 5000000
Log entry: ft³ 3500
